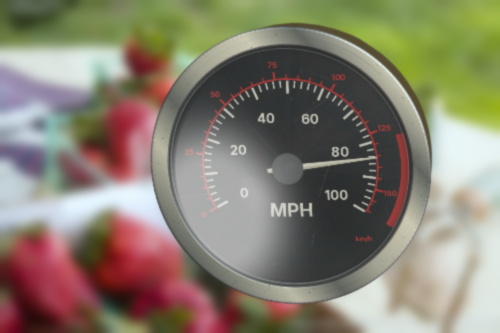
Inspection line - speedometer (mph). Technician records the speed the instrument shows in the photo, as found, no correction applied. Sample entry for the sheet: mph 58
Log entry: mph 84
